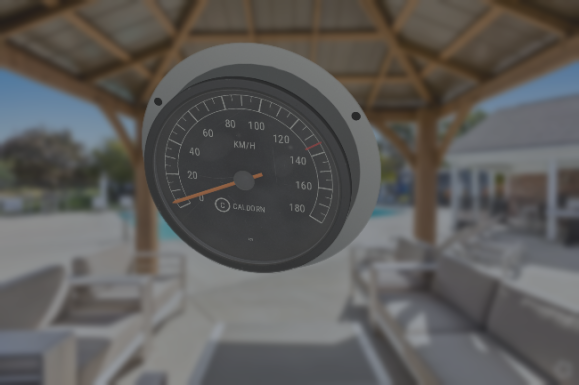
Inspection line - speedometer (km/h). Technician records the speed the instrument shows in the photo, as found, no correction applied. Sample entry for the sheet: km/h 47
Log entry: km/h 5
